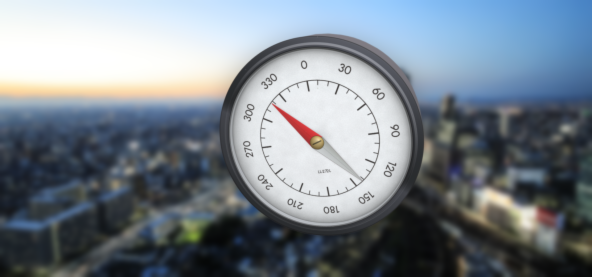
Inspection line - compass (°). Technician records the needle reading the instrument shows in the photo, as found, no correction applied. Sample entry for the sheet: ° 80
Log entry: ° 320
